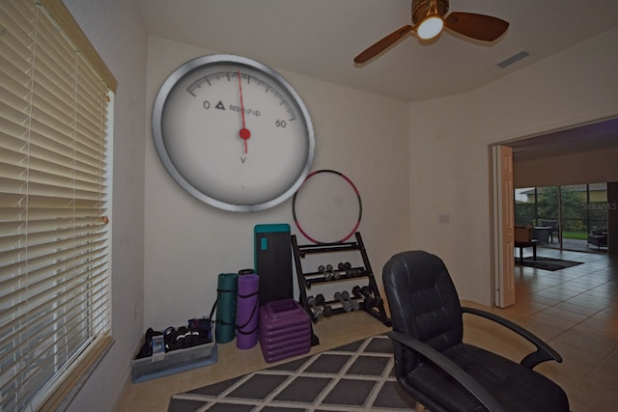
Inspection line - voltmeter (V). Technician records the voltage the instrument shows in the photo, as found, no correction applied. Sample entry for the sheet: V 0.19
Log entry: V 25
